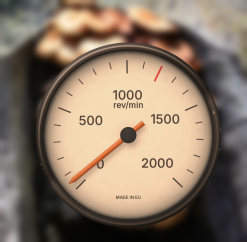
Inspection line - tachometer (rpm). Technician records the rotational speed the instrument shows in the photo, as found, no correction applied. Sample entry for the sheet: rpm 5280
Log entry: rpm 50
